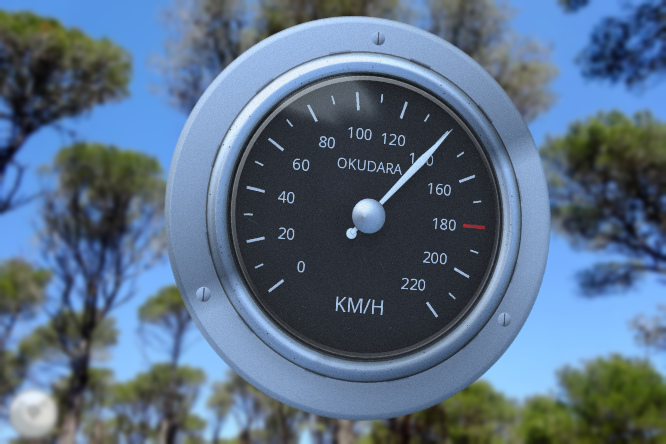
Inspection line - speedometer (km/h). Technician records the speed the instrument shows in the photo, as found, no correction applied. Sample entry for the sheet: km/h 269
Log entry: km/h 140
